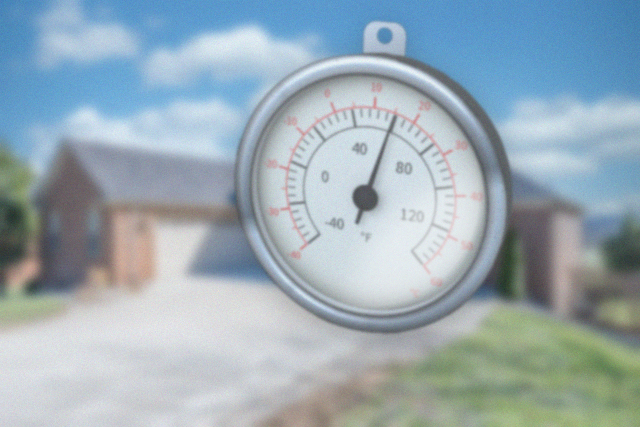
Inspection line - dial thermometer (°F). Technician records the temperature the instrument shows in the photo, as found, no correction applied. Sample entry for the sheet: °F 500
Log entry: °F 60
